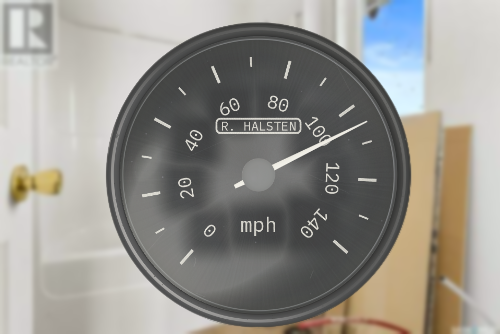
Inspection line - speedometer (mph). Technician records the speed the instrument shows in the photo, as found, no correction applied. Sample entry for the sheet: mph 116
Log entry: mph 105
